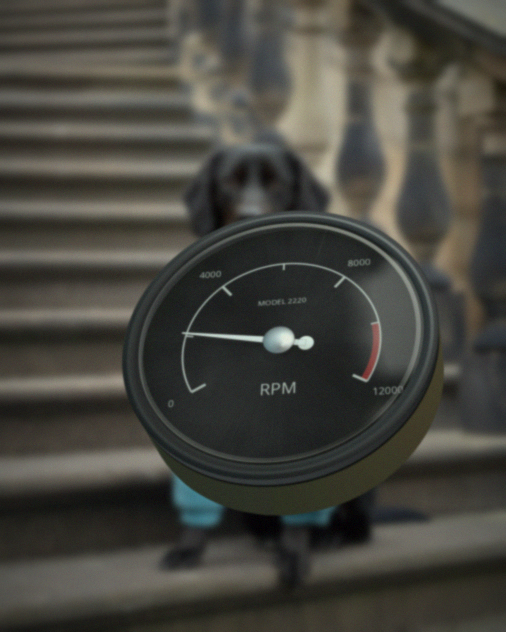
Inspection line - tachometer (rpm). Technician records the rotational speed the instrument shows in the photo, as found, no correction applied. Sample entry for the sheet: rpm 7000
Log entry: rpm 2000
